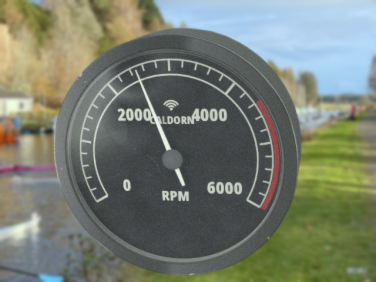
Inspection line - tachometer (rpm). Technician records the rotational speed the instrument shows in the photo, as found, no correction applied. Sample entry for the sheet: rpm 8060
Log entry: rpm 2500
